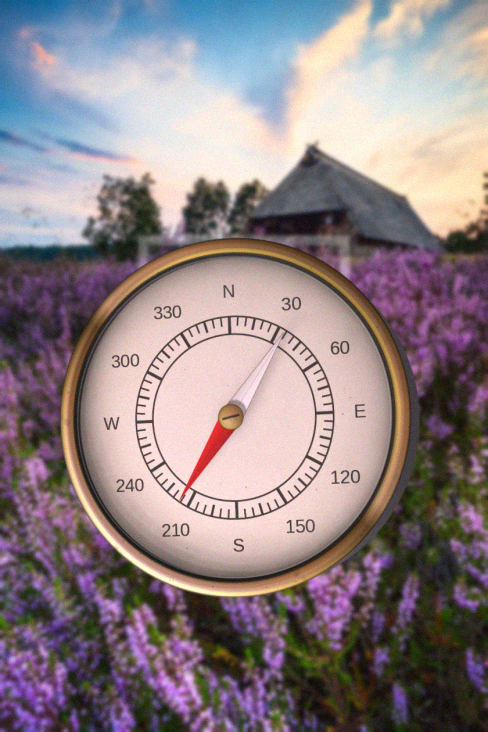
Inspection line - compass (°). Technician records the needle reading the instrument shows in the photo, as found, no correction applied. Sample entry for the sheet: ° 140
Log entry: ° 215
